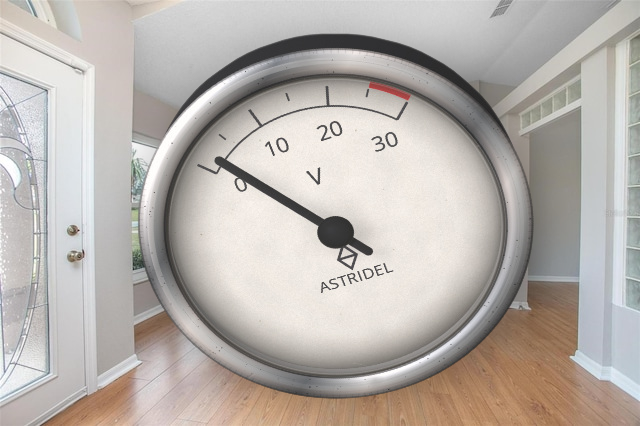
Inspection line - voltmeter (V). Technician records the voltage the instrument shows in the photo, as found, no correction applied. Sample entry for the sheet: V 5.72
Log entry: V 2.5
